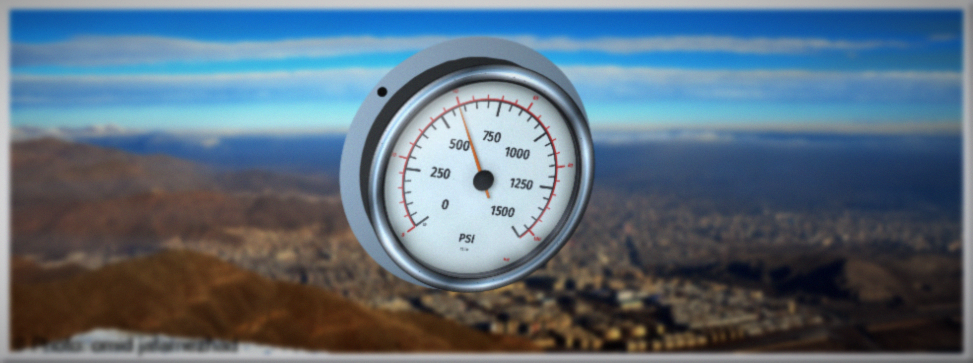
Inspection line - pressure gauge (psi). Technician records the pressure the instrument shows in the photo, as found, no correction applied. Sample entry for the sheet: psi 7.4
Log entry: psi 575
